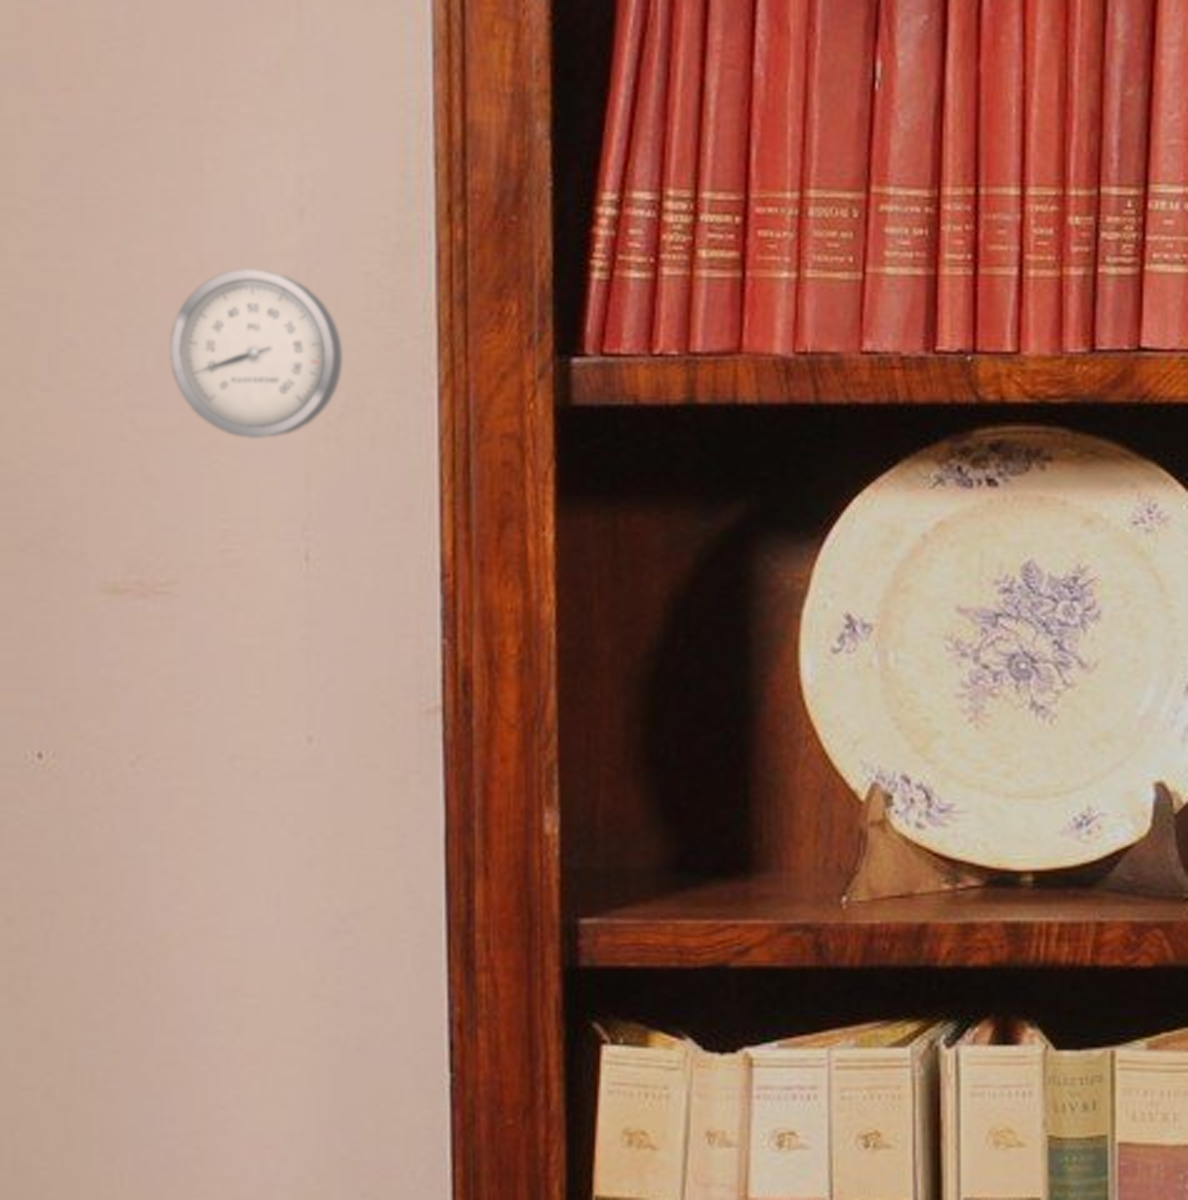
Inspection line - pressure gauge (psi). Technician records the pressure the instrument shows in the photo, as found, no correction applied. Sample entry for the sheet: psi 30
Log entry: psi 10
